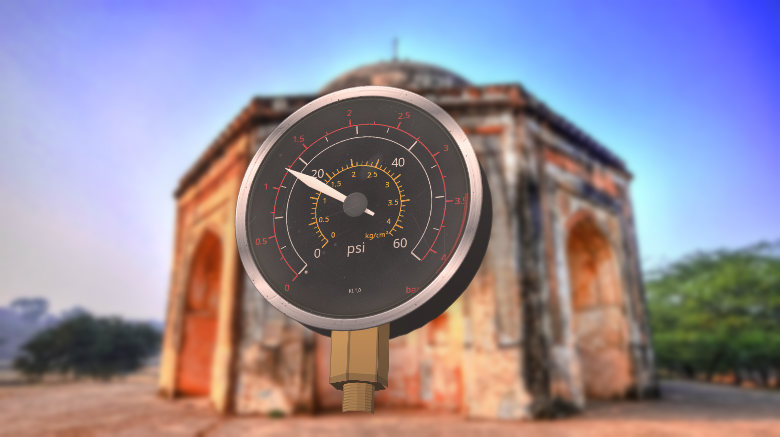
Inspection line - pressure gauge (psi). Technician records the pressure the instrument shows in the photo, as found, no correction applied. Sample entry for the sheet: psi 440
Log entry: psi 17.5
